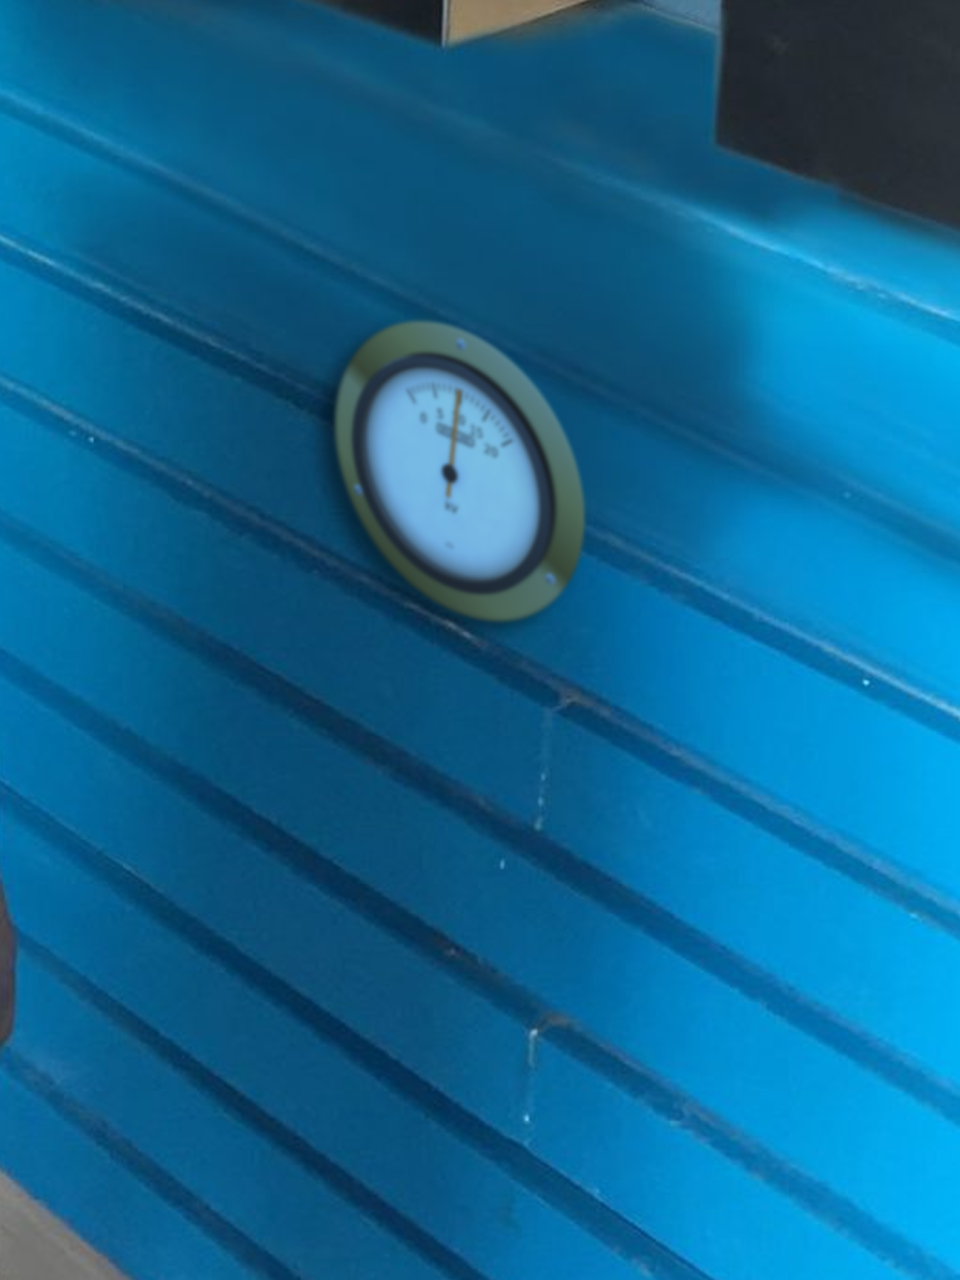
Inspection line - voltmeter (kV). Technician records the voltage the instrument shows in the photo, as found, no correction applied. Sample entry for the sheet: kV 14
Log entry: kV 10
